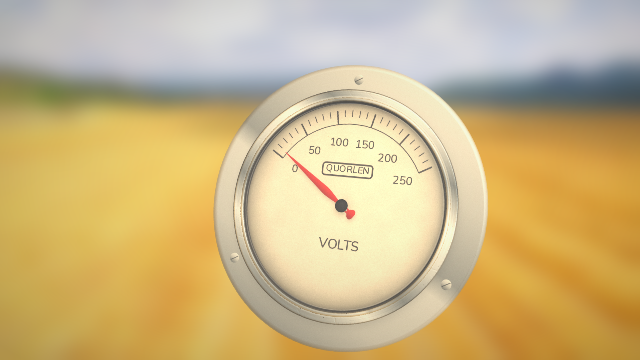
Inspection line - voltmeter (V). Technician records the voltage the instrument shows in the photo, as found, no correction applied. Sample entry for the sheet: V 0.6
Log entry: V 10
